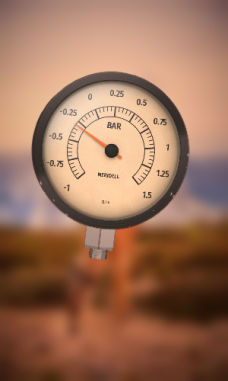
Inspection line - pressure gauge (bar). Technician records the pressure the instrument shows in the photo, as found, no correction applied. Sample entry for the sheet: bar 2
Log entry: bar -0.3
